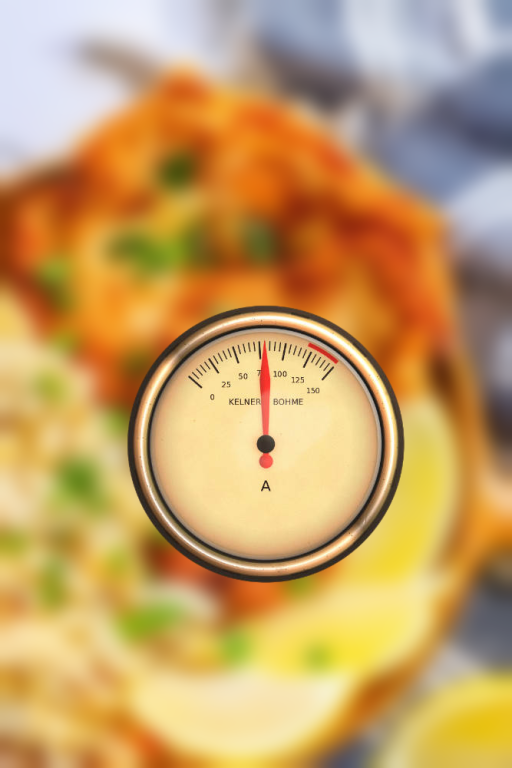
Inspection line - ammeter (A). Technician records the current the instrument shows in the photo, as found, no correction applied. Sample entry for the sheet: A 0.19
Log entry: A 80
